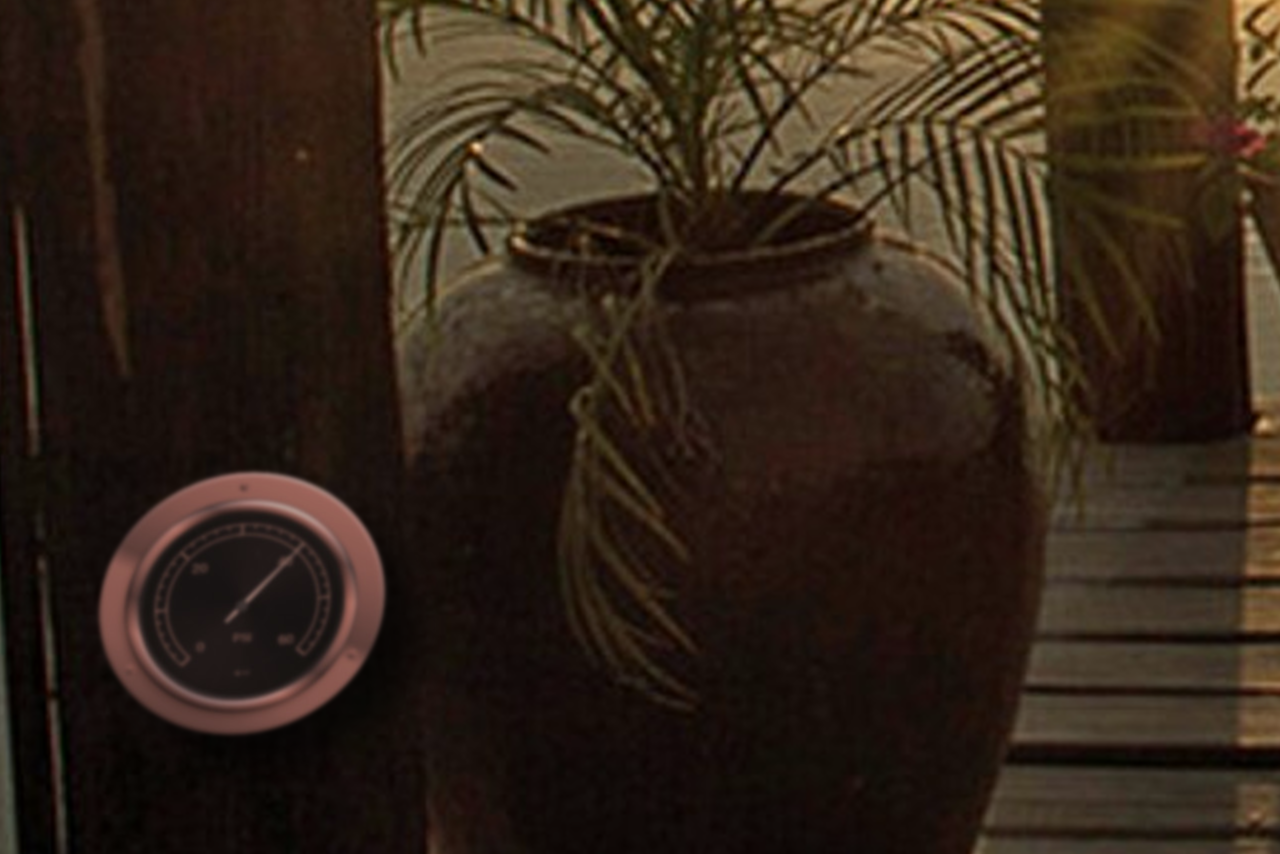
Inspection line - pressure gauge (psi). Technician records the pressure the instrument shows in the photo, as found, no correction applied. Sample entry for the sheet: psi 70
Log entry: psi 40
